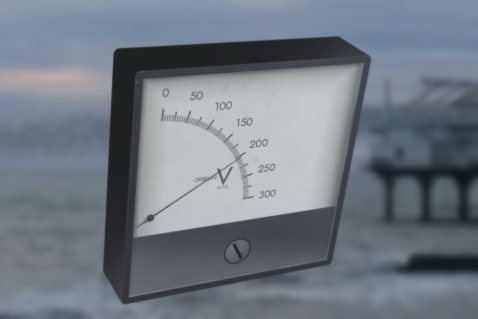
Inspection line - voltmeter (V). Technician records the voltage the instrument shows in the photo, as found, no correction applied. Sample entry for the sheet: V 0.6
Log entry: V 200
